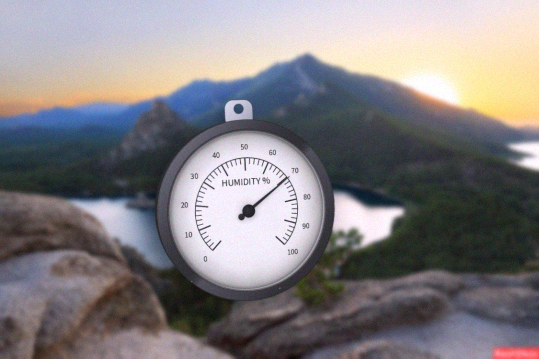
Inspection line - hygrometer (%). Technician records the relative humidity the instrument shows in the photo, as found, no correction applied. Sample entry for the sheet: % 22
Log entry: % 70
